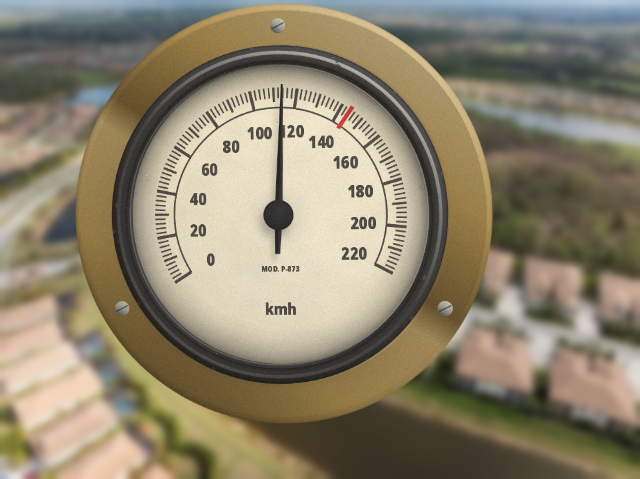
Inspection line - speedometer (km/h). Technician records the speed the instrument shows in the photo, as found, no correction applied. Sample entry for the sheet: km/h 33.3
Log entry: km/h 114
